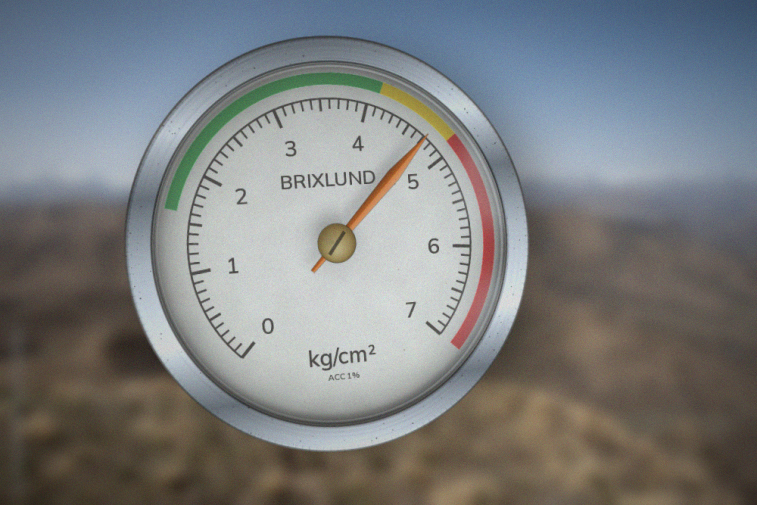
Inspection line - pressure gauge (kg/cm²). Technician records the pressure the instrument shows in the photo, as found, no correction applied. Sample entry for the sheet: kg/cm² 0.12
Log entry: kg/cm² 4.7
